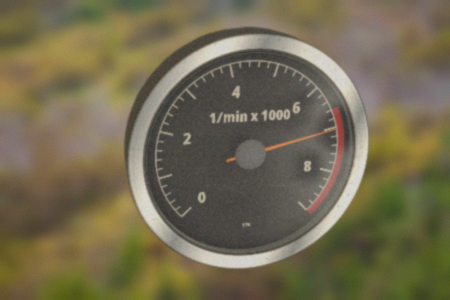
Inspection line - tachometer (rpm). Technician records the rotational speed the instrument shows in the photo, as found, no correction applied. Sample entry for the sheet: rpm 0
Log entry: rpm 7000
